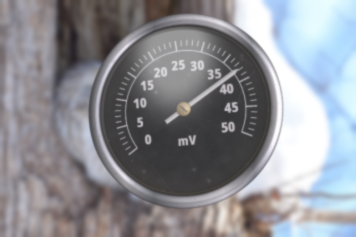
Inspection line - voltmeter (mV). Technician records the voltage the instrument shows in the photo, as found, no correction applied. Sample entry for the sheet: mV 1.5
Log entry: mV 38
